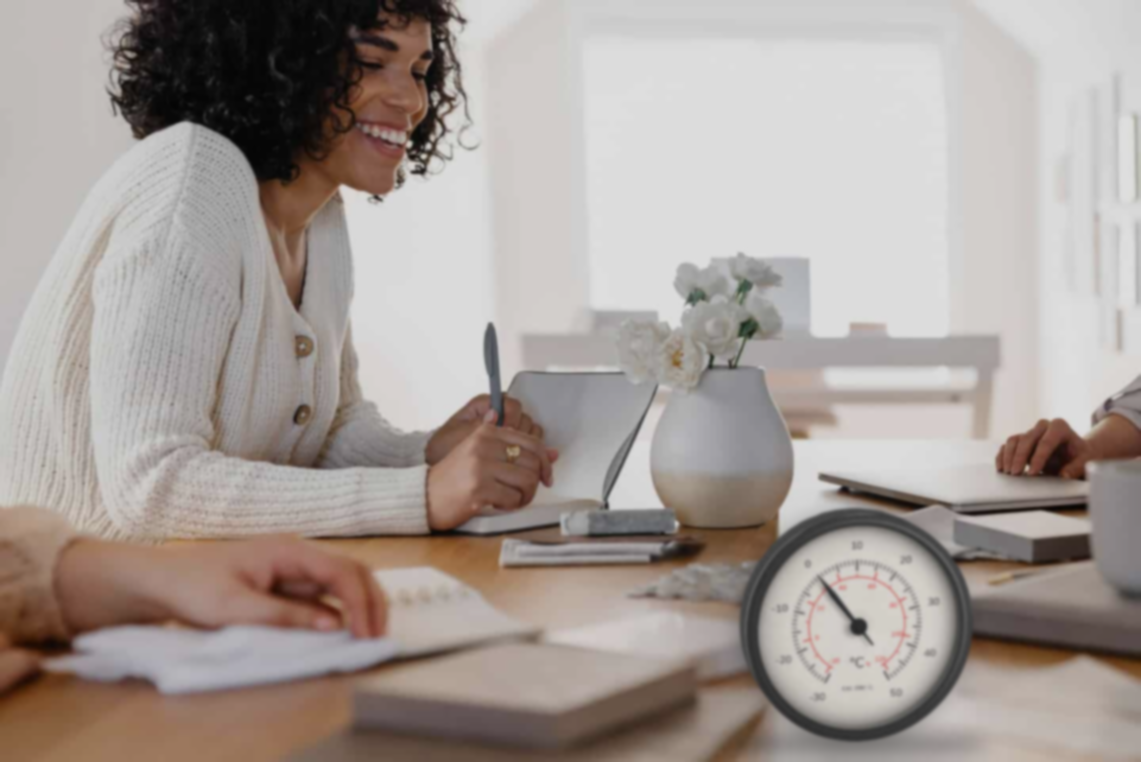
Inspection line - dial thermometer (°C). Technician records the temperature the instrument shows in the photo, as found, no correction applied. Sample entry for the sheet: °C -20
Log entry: °C 0
